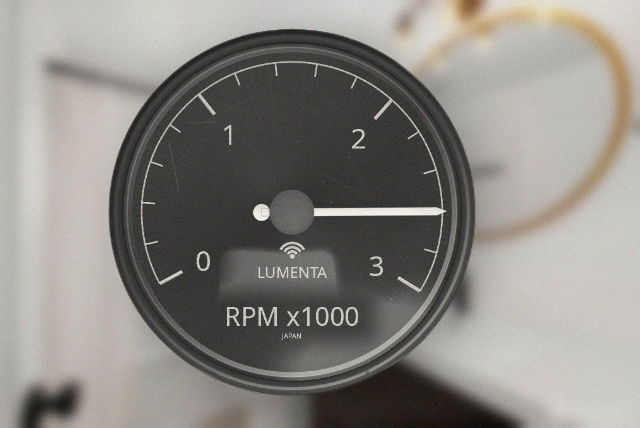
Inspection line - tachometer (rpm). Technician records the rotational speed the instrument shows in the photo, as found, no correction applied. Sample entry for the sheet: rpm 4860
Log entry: rpm 2600
